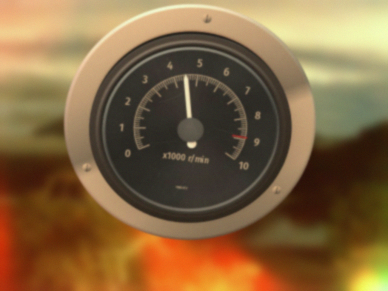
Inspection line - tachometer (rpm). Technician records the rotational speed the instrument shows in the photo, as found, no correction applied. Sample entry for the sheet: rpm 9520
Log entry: rpm 4500
